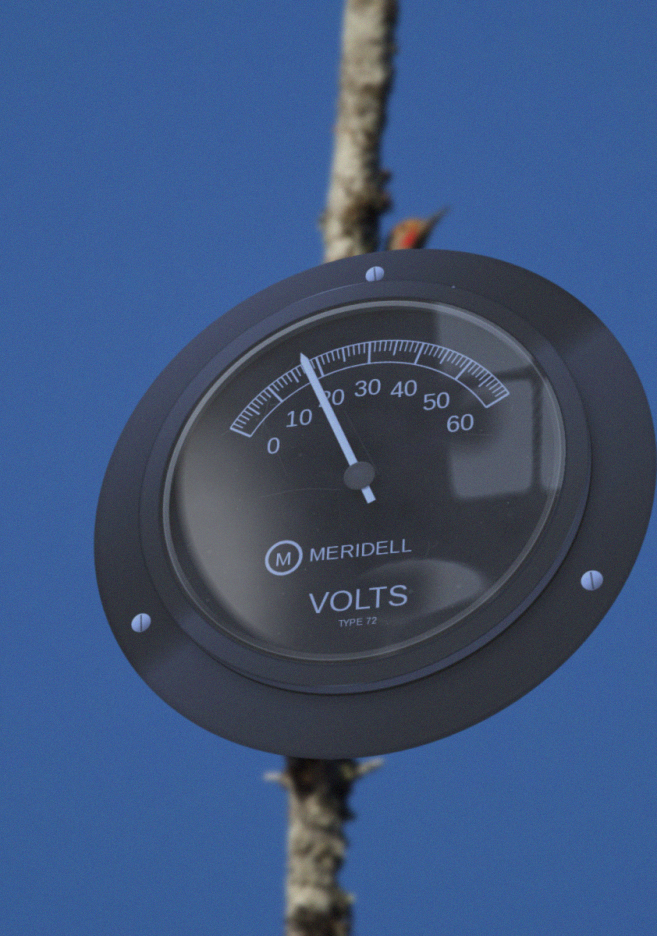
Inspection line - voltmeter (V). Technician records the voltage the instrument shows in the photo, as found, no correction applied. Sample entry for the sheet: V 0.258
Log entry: V 18
